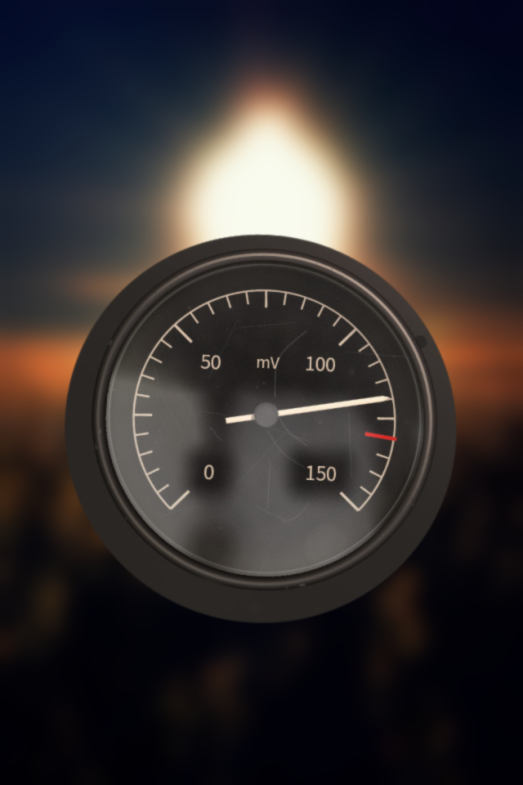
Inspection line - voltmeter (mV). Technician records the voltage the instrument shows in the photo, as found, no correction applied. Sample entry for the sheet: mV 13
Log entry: mV 120
